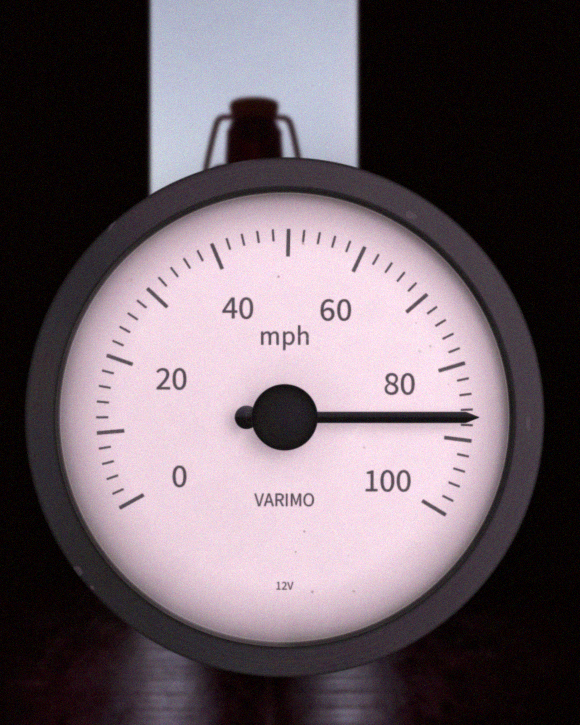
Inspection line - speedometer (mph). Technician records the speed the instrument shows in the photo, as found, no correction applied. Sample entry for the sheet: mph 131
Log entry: mph 87
